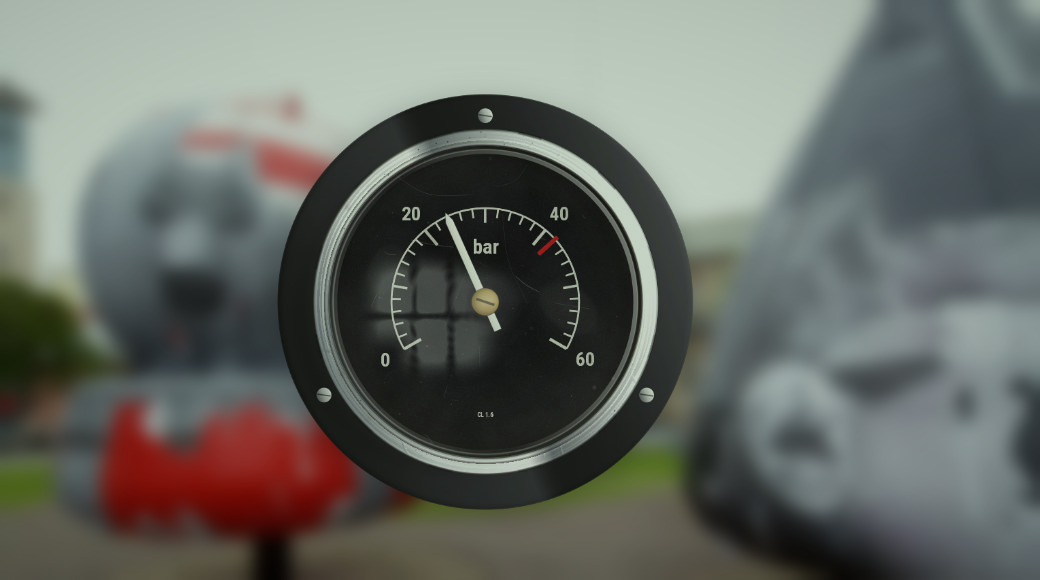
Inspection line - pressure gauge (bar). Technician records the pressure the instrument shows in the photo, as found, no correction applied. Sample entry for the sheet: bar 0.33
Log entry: bar 24
